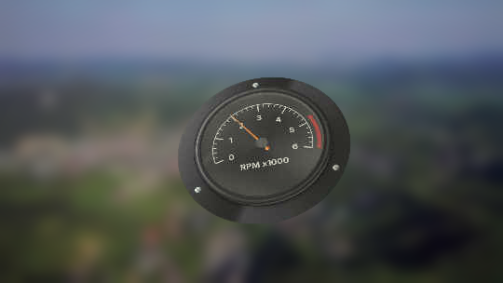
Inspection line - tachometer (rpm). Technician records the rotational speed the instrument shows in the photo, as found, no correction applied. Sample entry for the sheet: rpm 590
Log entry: rpm 2000
